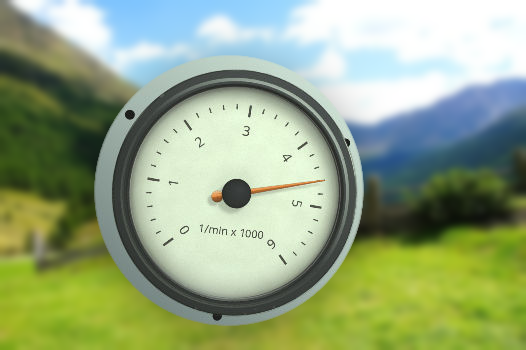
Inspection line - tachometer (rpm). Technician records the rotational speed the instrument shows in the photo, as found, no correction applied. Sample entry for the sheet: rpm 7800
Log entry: rpm 4600
